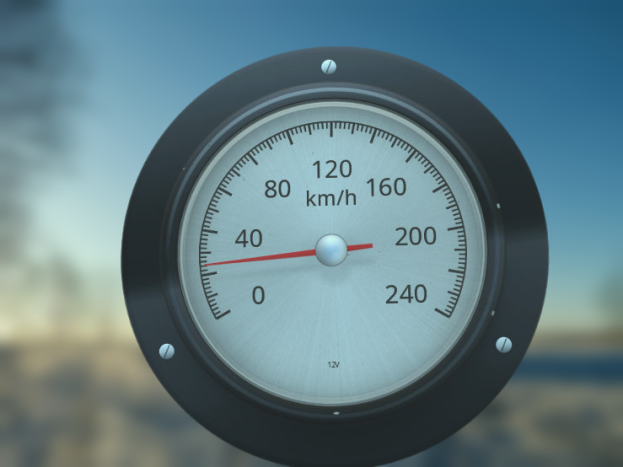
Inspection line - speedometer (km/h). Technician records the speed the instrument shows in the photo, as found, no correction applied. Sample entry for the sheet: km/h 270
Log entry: km/h 24
